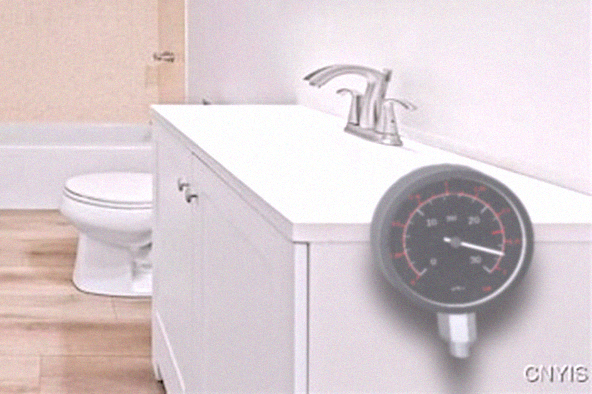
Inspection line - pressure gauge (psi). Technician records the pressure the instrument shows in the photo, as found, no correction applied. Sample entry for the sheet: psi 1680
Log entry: psi 27
